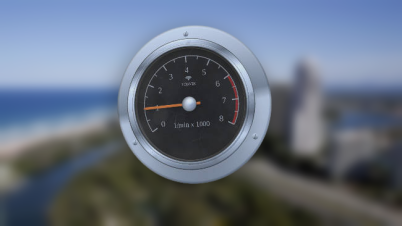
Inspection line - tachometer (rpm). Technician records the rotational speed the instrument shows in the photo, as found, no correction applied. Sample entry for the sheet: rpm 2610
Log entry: rpm 1000
